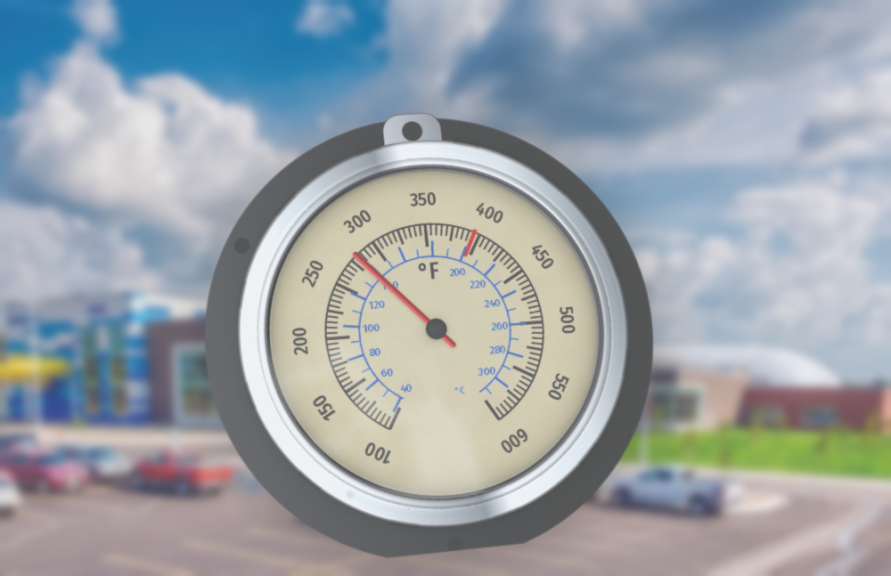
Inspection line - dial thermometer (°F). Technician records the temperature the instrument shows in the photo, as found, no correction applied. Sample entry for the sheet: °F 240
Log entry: °F 280
